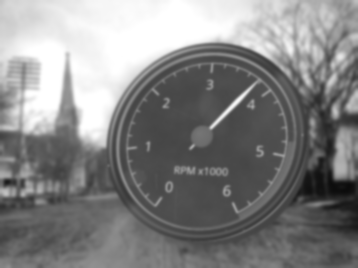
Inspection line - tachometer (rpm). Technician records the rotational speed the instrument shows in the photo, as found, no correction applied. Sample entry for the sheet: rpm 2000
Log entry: rpm 3800
